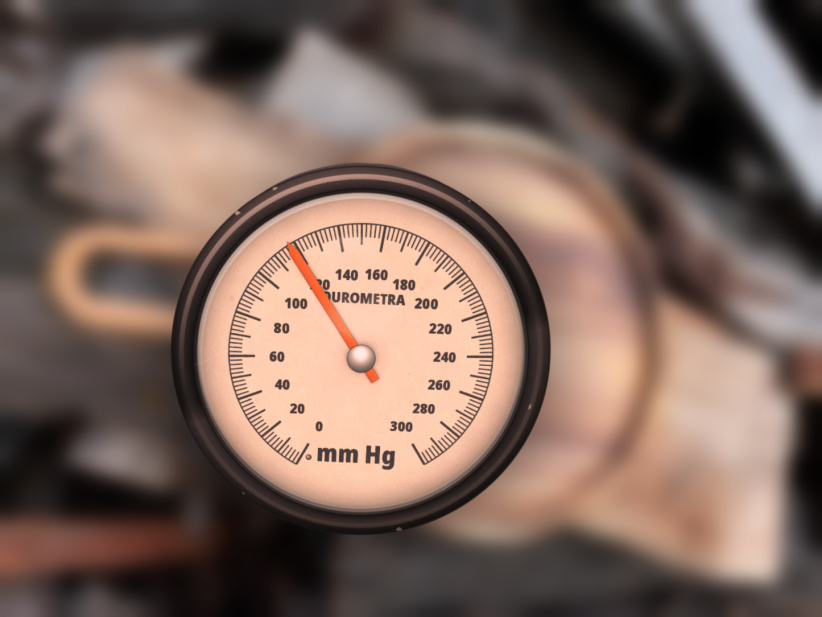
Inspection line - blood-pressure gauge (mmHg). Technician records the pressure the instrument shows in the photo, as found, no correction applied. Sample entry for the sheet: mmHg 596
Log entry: mmHg 118
